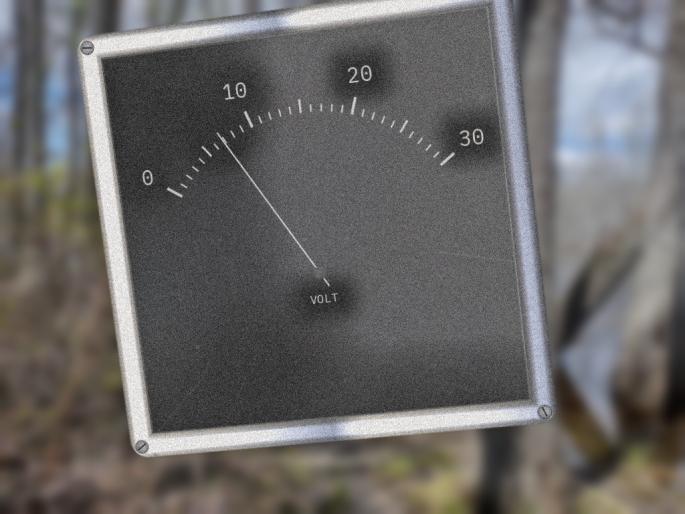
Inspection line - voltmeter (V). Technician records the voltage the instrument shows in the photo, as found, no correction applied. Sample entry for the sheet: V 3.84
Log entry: V 7
